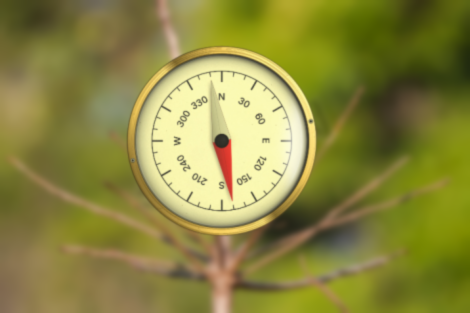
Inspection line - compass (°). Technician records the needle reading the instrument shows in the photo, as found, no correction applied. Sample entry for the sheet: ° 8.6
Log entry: ° 170
